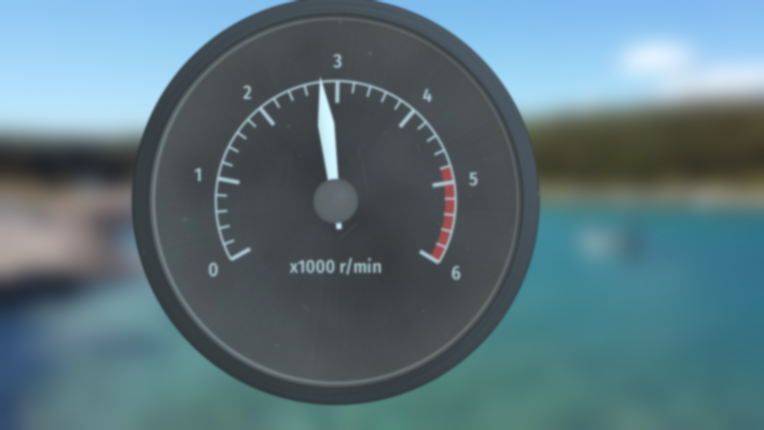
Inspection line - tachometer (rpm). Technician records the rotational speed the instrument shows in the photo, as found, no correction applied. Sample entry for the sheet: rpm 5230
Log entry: rpm 2800
